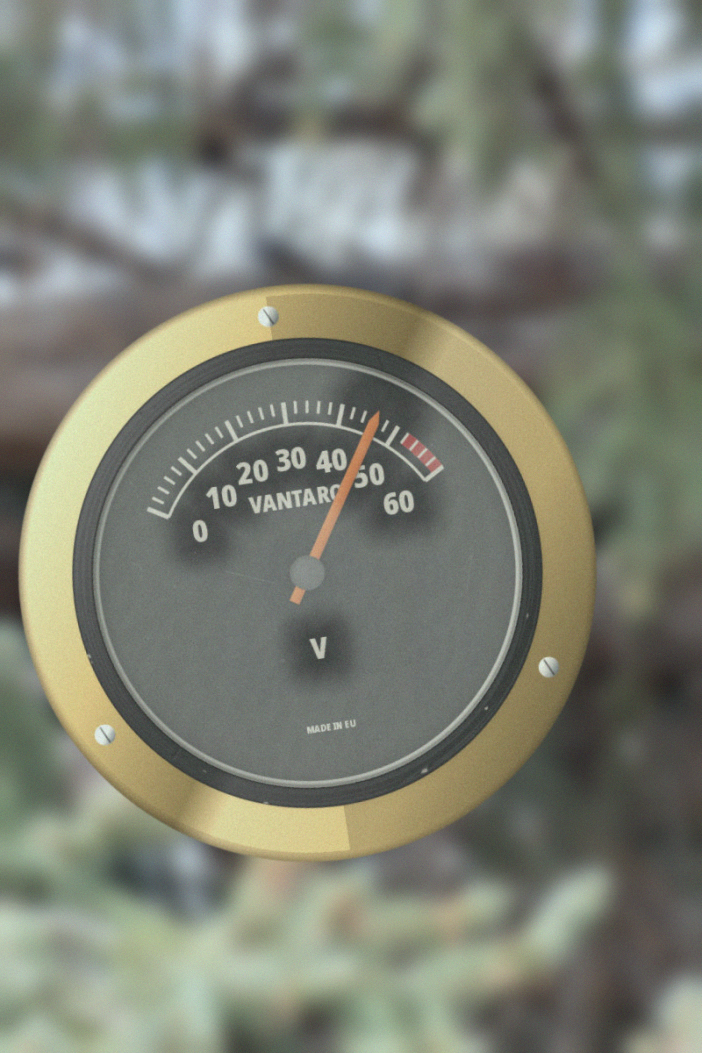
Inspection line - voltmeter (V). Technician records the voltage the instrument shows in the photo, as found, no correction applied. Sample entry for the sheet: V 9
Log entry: V 46
